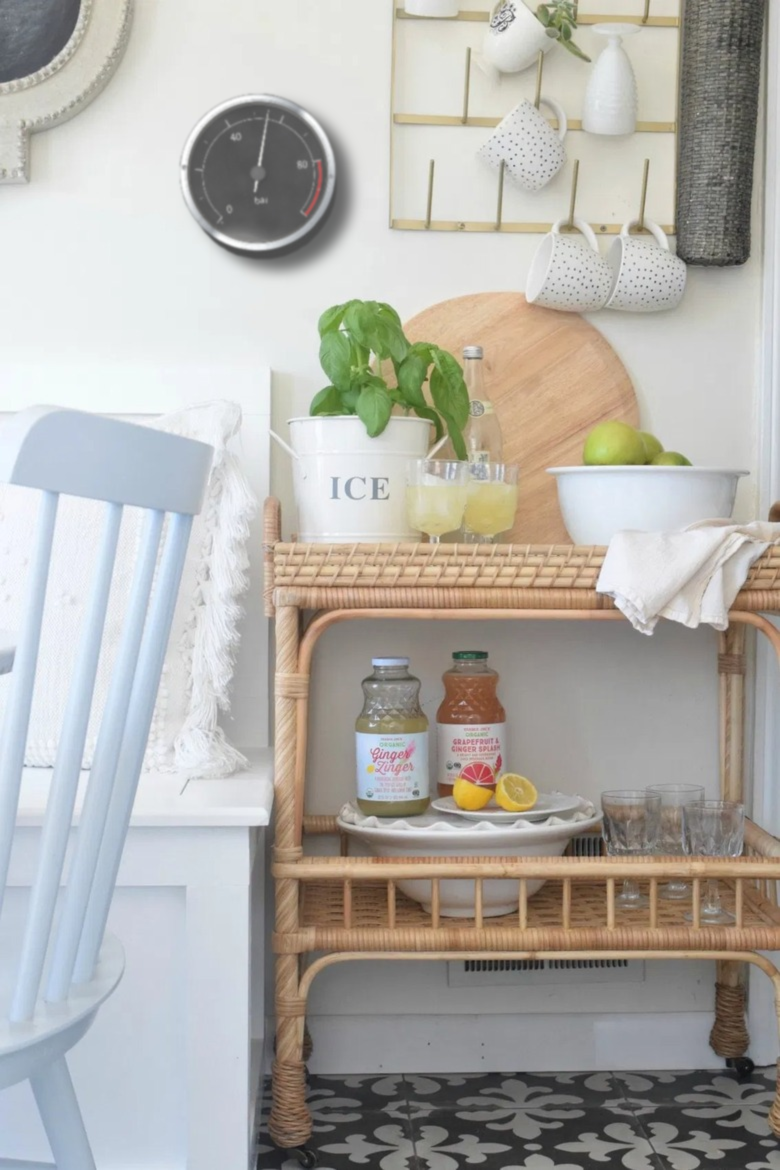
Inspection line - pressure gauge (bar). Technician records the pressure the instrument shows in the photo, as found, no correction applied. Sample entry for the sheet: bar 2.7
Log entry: bar 55
